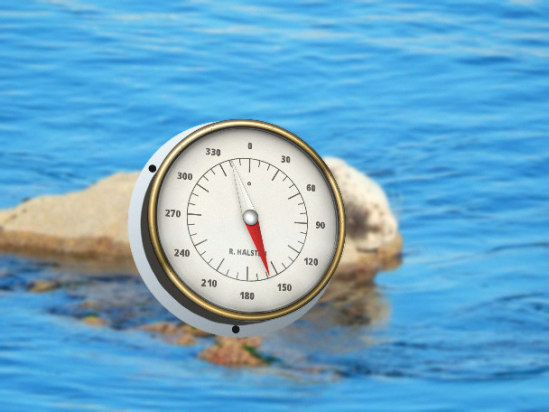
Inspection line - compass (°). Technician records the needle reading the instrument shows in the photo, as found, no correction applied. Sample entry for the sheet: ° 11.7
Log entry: ° 160
